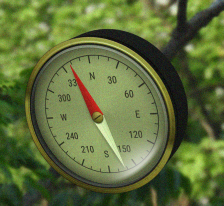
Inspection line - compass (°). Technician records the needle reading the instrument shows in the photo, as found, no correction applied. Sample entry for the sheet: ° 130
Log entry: ° 340
